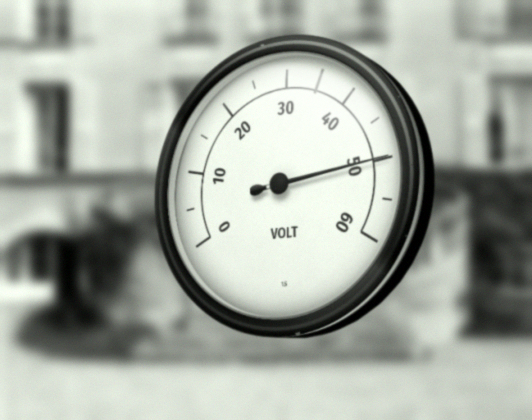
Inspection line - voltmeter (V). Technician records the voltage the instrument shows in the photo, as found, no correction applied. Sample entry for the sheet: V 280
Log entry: V 50
